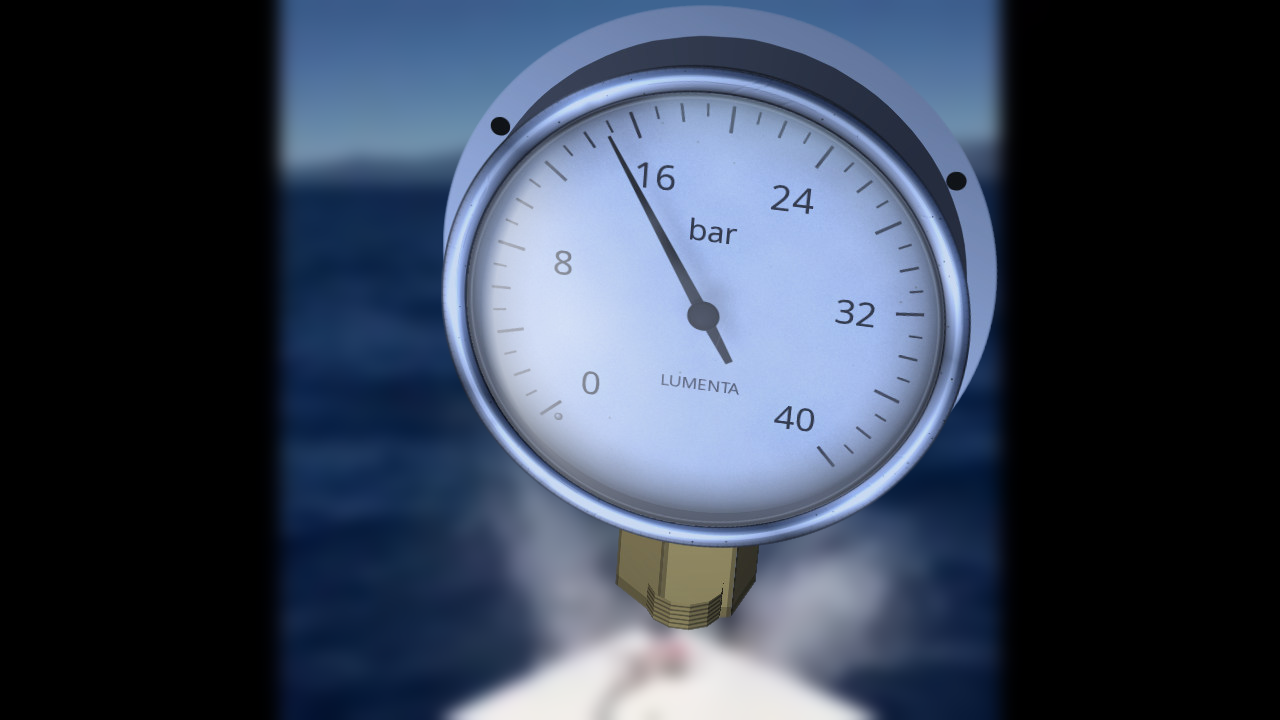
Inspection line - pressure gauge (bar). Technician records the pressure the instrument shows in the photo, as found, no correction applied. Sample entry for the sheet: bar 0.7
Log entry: bar 15
